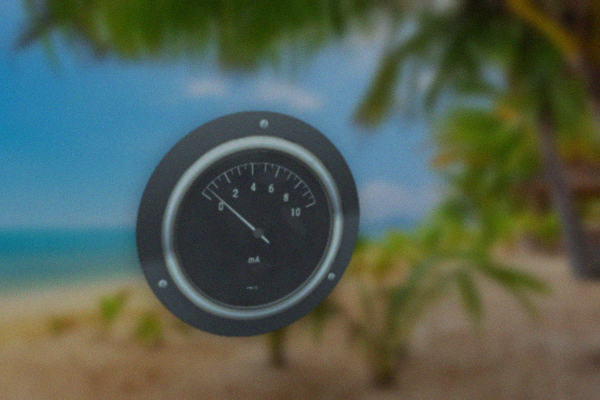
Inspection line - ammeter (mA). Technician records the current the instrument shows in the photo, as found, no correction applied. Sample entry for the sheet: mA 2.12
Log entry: mA 0.5
